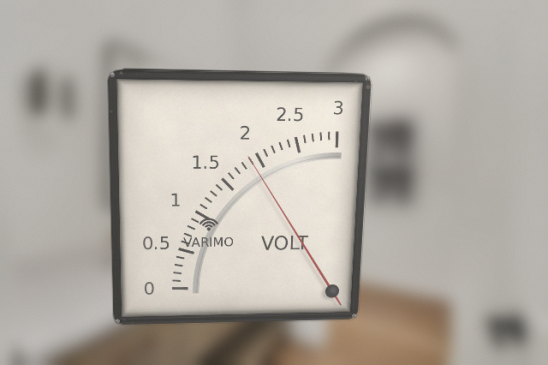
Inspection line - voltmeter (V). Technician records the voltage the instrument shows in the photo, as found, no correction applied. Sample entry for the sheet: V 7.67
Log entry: V 1.9
